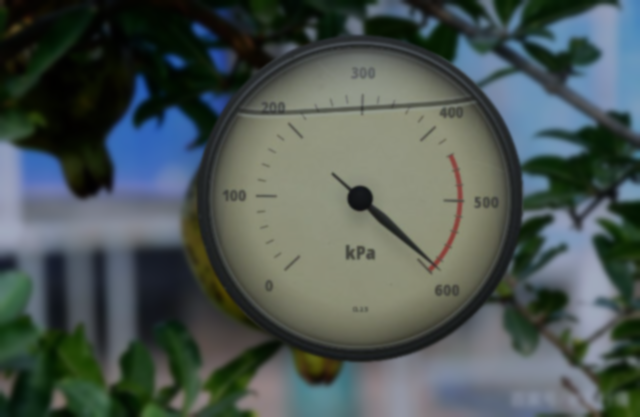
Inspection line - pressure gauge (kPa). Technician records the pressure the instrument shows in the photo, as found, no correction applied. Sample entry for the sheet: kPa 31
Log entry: kPa 590
